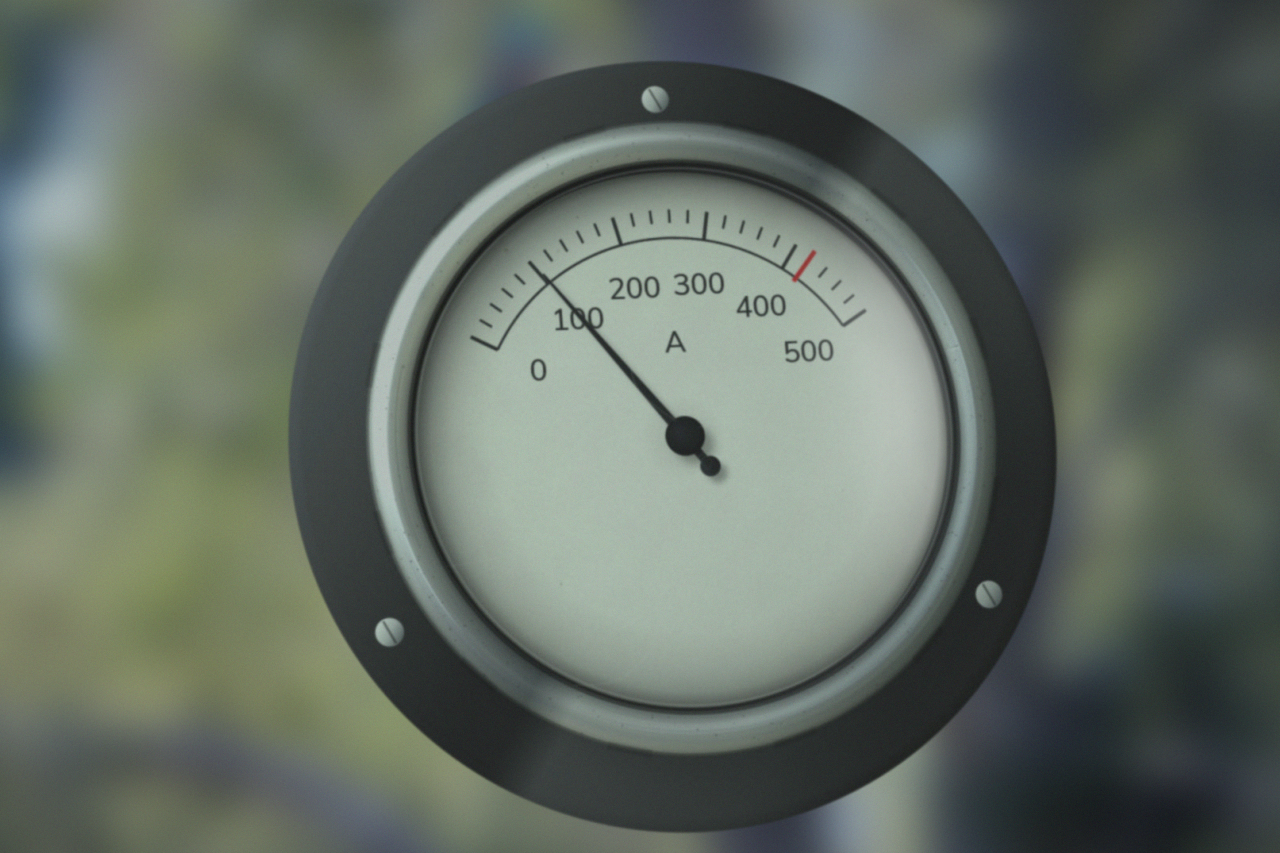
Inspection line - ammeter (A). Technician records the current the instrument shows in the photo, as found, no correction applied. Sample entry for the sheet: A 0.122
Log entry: A 100
